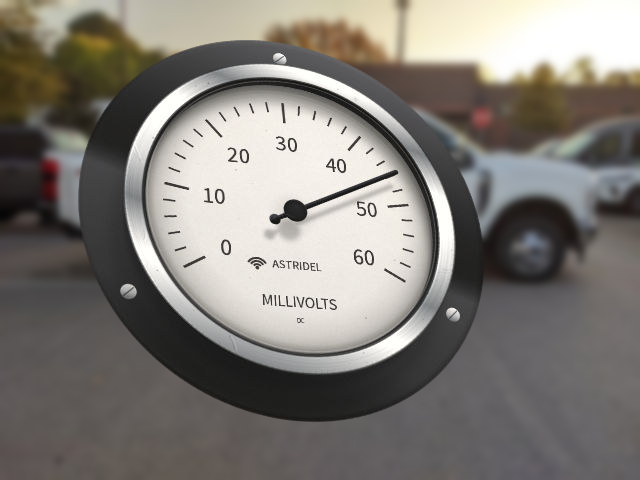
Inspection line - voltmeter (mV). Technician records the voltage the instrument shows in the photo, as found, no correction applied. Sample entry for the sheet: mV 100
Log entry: mV 46
